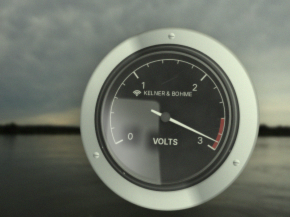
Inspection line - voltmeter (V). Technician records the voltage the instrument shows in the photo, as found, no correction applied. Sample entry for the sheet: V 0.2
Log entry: V 2.9
